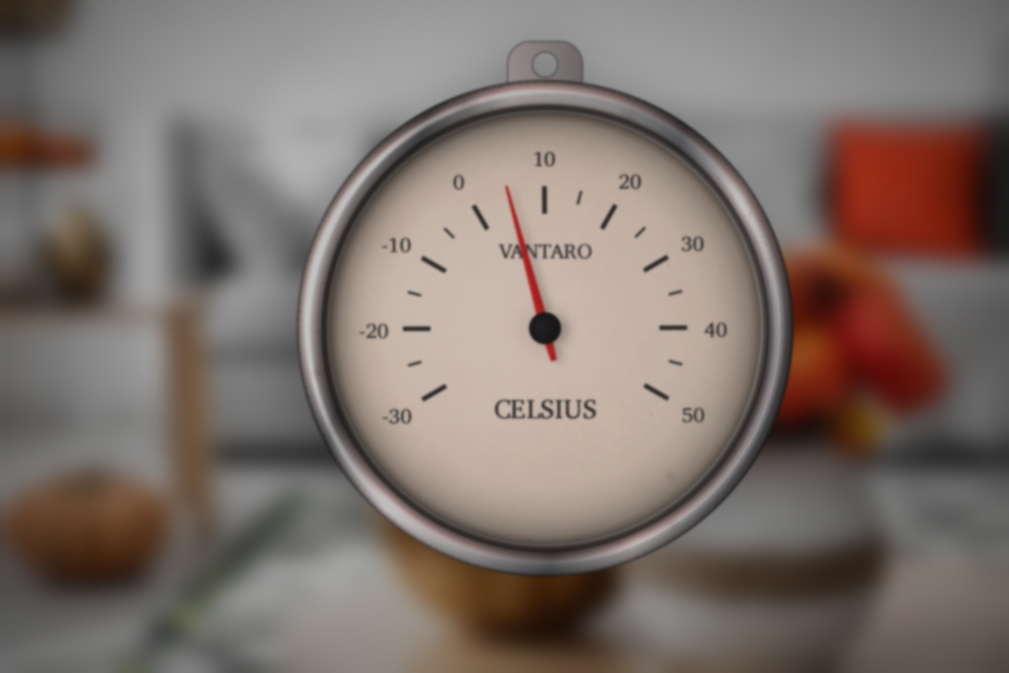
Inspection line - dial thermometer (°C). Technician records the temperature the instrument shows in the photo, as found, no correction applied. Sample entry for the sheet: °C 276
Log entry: °C 5
